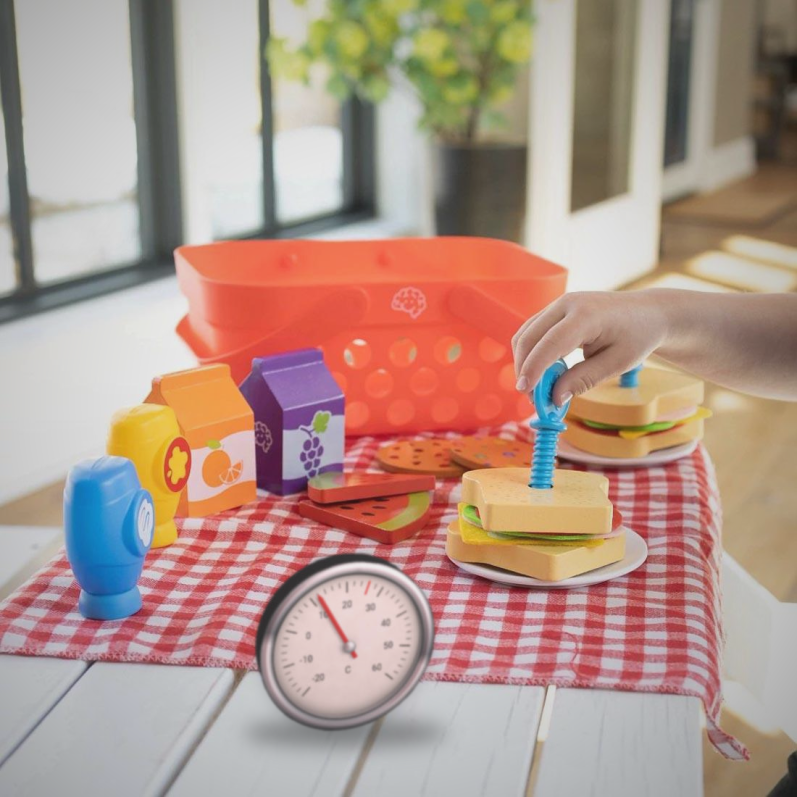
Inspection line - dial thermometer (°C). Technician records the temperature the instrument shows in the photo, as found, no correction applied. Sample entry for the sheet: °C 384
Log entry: °C 12
